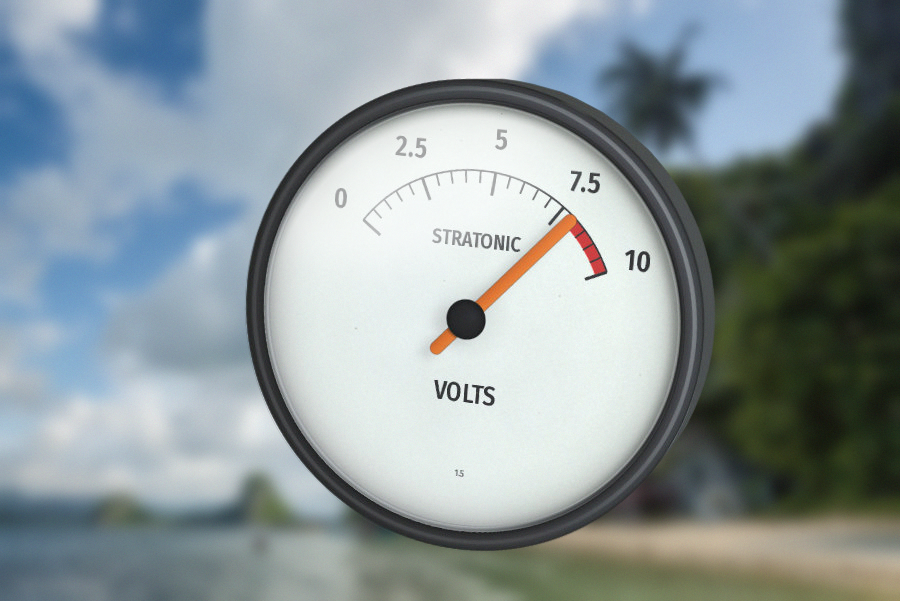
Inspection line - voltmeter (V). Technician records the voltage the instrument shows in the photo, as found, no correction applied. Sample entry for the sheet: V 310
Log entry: V 8
